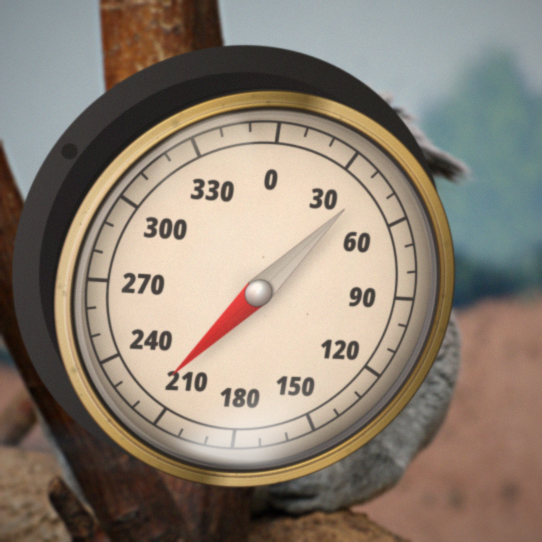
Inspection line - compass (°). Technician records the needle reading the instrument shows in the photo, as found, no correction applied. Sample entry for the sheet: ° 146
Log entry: ° 220
